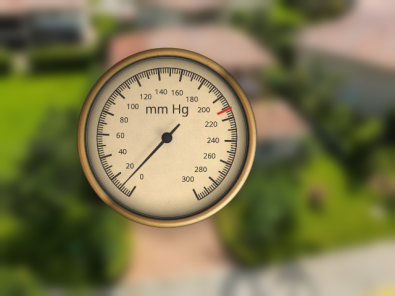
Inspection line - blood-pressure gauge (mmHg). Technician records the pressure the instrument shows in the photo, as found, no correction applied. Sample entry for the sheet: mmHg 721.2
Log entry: mmHg 10
